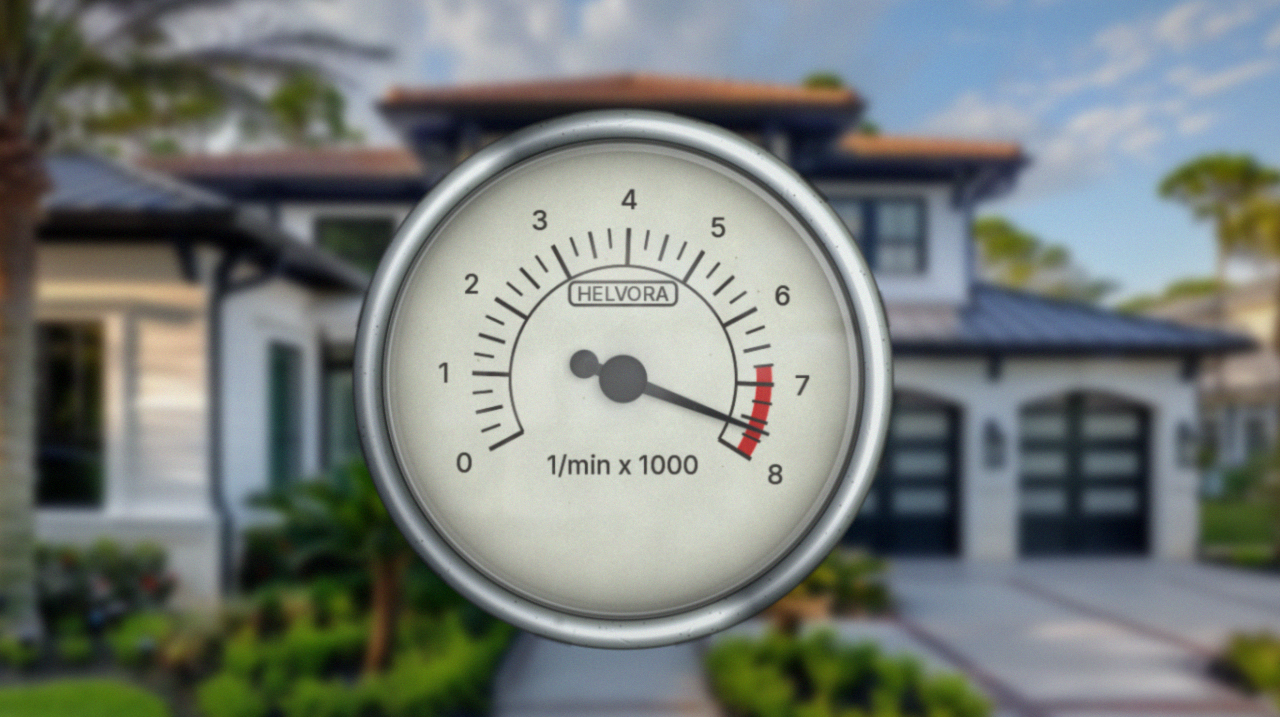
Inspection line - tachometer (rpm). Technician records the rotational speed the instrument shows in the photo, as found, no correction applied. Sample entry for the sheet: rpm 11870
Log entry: rpm 7625
